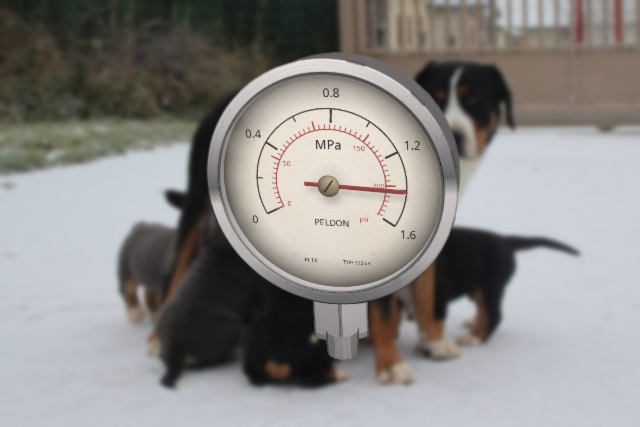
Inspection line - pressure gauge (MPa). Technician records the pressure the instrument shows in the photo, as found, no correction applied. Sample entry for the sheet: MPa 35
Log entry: MPa 1.4
